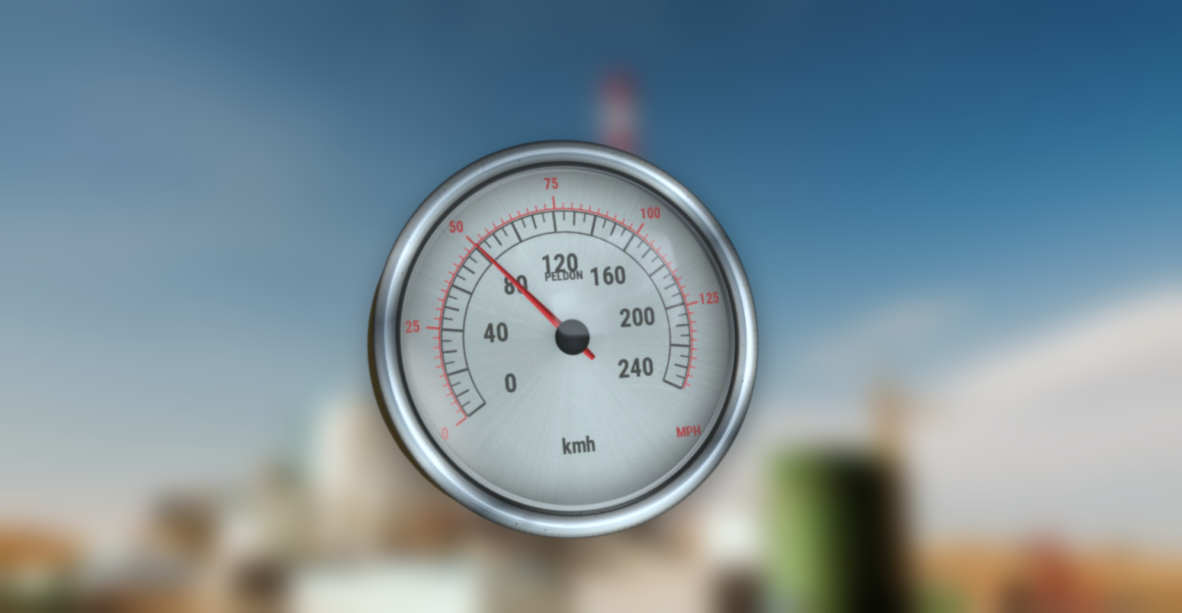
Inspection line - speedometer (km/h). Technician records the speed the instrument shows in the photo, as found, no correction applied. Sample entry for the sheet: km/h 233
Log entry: km/h 80
